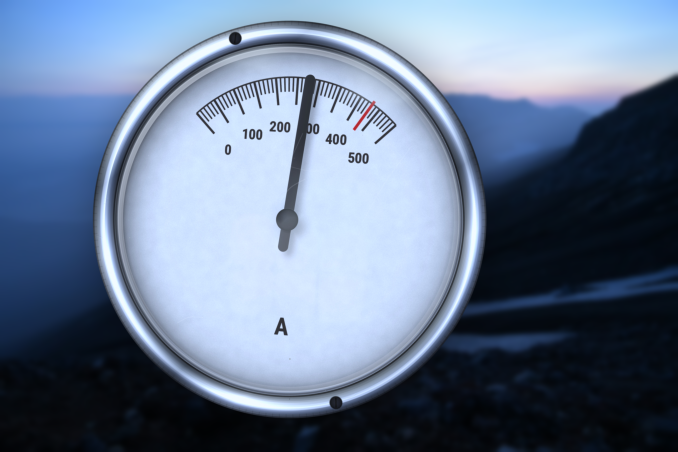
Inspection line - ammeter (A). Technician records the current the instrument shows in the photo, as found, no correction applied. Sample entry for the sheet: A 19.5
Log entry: A 280
